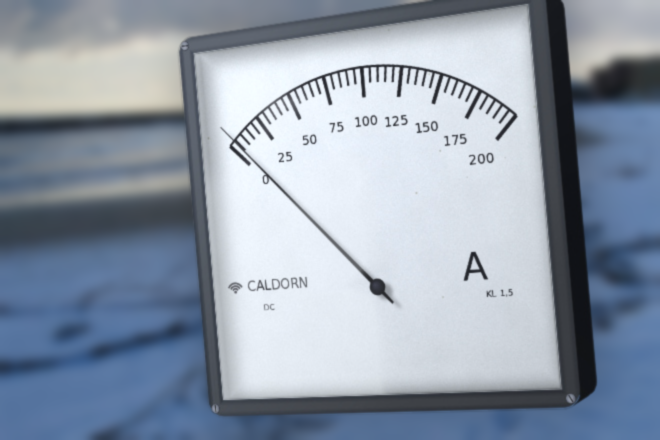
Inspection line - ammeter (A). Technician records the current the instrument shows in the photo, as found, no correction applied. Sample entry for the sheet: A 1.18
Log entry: A 5
